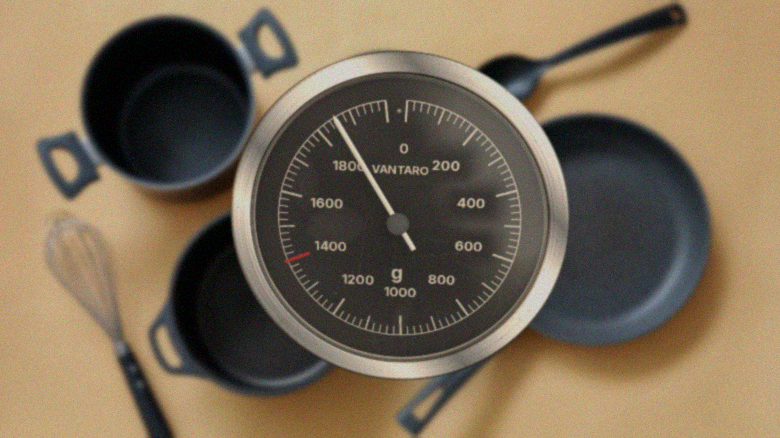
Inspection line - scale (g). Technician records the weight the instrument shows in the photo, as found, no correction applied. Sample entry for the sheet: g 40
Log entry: g 1860
